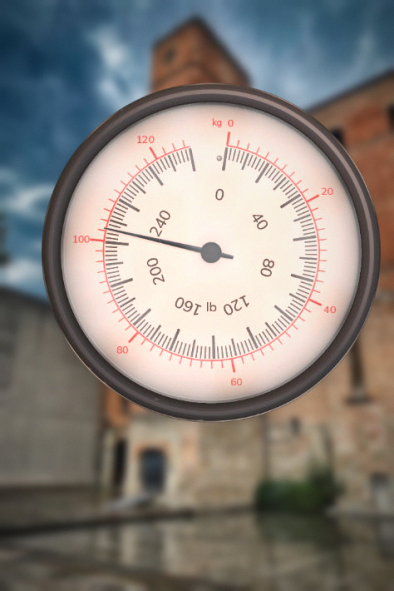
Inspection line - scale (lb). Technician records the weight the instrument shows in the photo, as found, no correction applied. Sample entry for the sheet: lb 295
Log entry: lb 226
